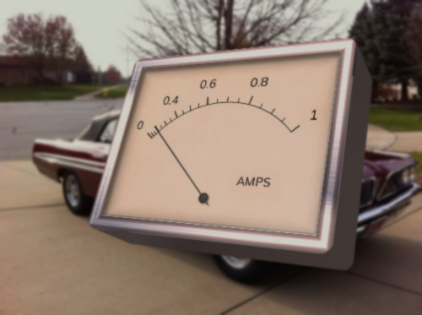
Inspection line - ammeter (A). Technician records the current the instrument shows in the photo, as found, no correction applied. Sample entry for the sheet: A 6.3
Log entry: A 0.2
